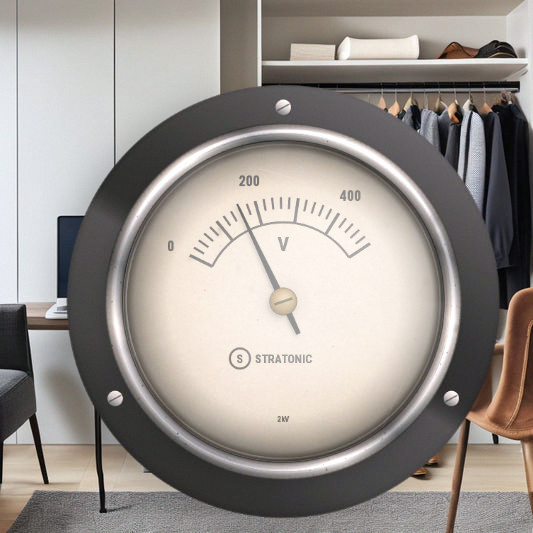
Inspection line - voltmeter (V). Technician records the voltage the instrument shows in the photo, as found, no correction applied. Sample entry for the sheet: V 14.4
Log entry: V 160
